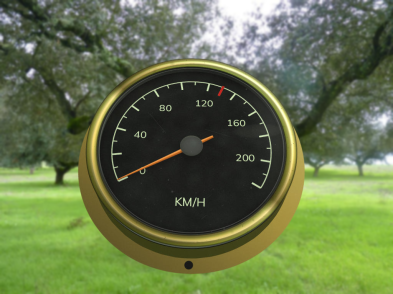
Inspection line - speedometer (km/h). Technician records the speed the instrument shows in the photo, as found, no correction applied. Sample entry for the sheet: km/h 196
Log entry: km/h 0
